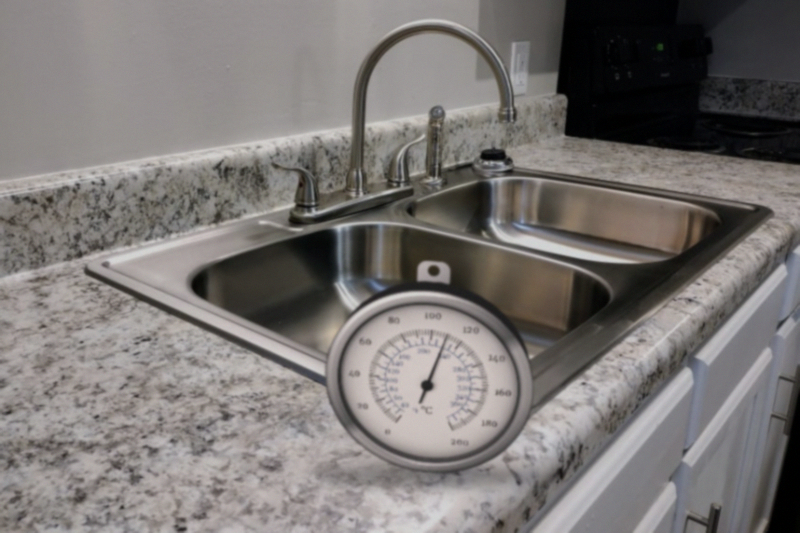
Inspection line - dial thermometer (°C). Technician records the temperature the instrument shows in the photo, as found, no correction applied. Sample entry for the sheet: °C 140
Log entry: °C 110
